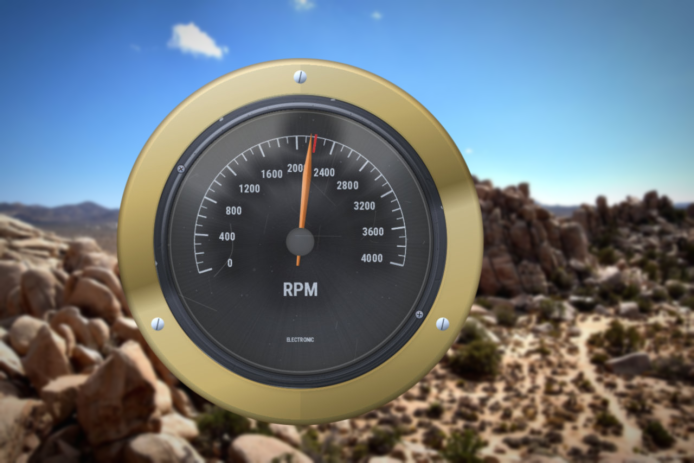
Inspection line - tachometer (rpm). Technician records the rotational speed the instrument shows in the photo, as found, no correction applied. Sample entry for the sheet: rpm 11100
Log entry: rpm 2150
